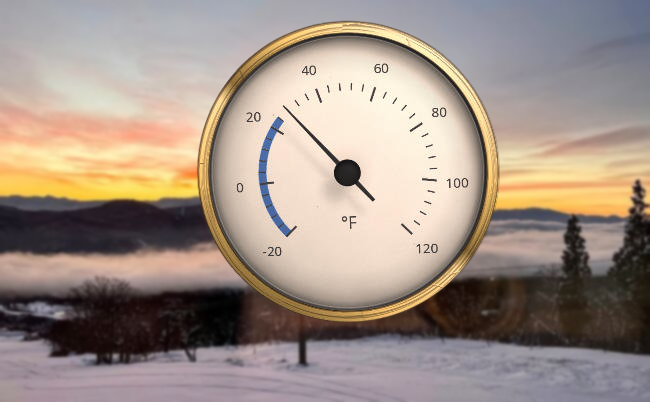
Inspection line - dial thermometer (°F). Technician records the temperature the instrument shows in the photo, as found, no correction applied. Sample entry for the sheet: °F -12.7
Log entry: °F 28
